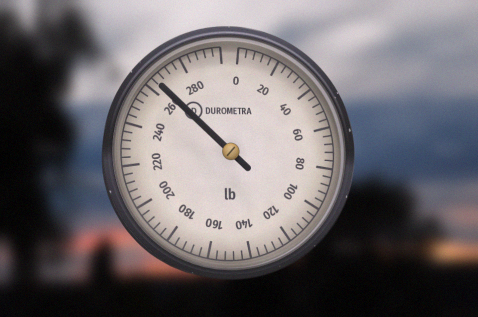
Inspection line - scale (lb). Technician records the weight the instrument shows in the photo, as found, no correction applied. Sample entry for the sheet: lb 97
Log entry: lb 264
